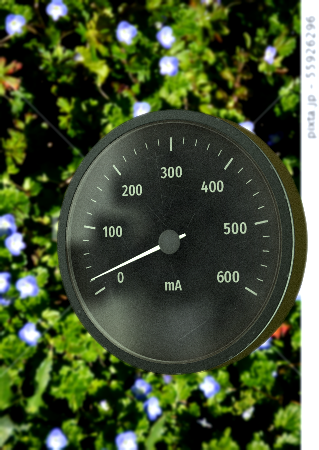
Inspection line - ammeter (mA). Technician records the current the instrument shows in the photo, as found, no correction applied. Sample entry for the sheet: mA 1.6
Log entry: mA 20
